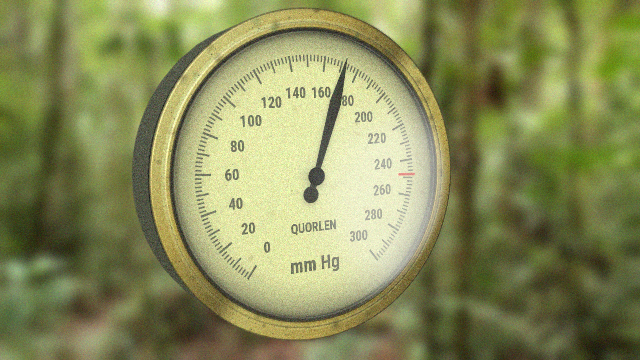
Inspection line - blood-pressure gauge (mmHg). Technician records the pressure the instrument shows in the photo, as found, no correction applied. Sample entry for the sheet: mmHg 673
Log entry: mmHg 170
